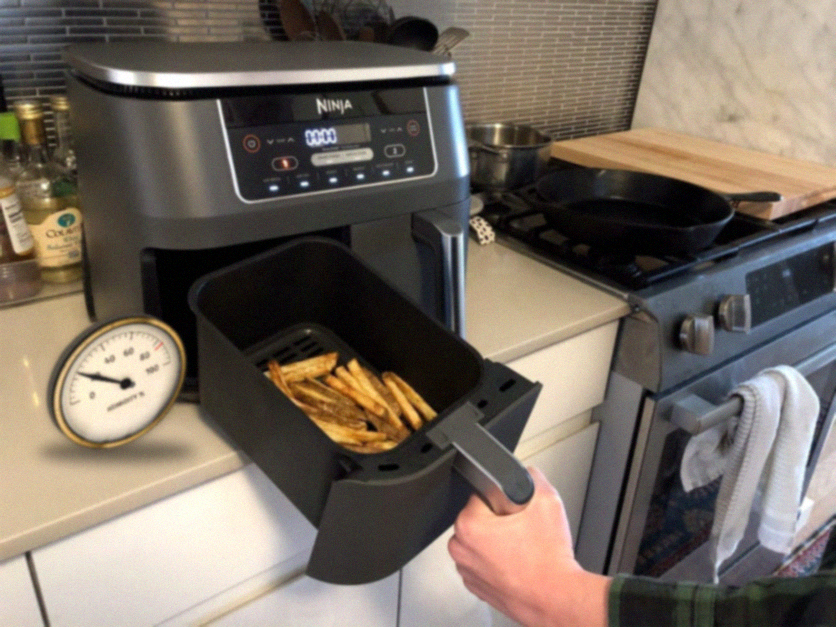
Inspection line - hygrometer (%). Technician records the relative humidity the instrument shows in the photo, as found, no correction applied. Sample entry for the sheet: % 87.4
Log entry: % 20
